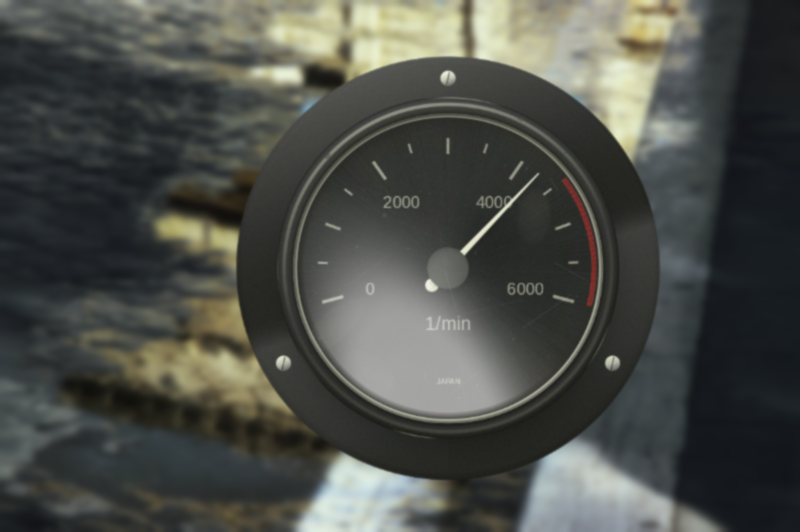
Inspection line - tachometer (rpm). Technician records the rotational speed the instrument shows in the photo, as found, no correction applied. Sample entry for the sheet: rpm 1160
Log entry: rpm 4250
